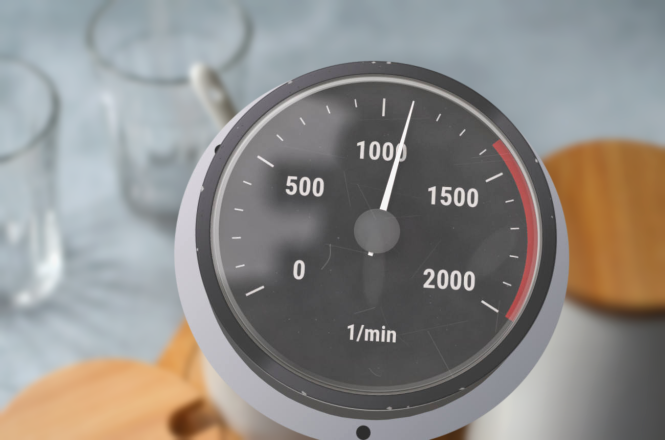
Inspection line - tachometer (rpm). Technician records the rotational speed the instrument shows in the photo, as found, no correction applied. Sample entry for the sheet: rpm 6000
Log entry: rpm 1100
